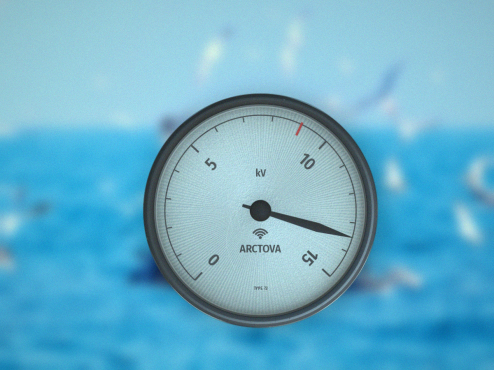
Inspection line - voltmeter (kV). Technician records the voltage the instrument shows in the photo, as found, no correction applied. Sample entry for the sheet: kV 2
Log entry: kV 13.5
